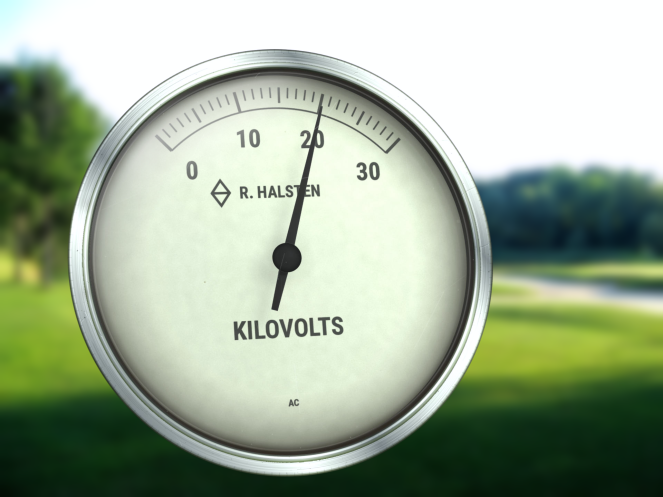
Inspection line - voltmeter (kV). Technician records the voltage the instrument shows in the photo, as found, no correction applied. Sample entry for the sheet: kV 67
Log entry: kV 20
